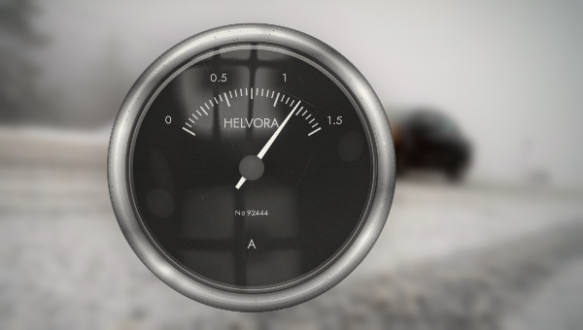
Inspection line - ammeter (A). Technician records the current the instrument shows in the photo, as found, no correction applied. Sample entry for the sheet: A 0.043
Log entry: A 1.2
